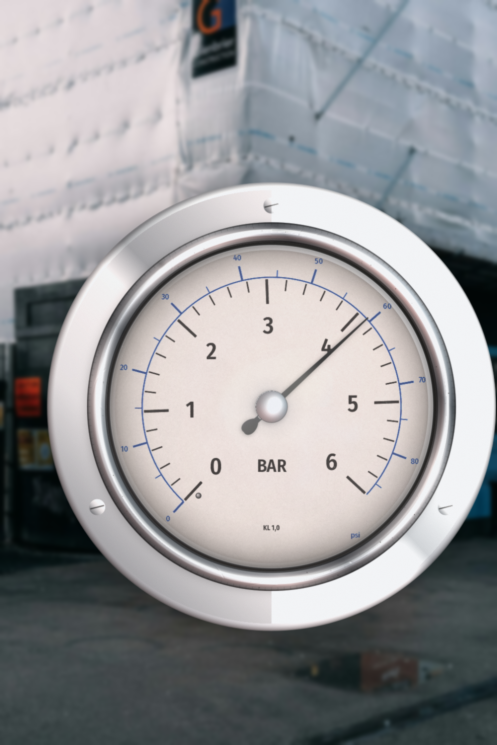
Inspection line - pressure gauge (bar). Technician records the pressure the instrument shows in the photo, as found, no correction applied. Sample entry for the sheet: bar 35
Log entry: bar 4.1
